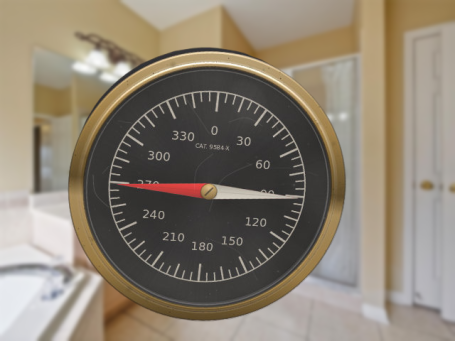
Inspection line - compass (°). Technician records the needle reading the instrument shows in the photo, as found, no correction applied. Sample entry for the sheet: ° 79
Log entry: ° 270
